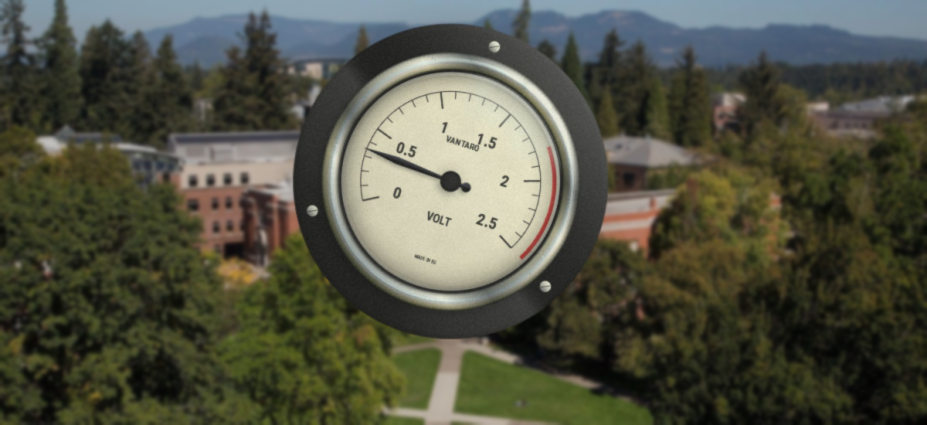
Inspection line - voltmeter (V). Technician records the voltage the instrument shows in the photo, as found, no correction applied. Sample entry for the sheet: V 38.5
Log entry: V 0.35
